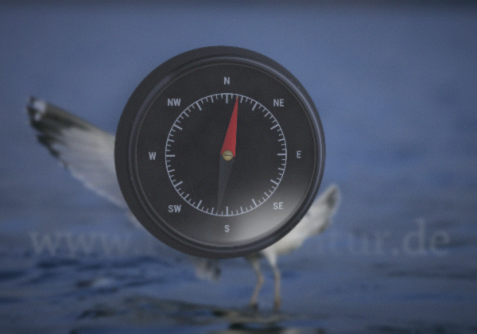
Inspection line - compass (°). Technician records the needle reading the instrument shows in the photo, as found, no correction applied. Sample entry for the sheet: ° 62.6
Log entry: ° 10
